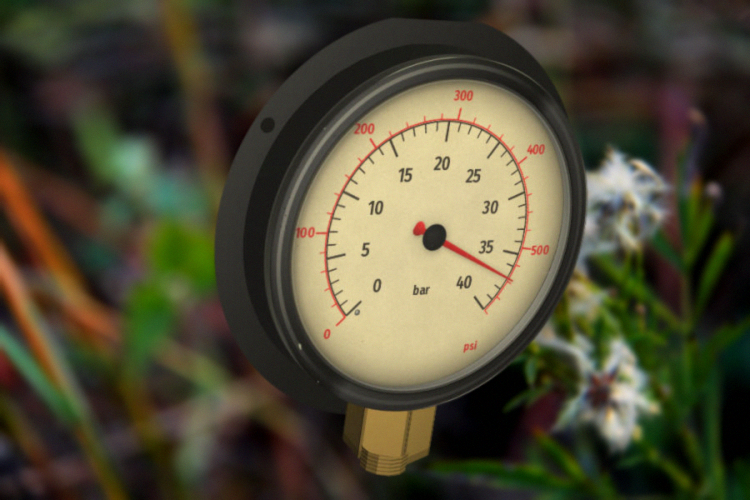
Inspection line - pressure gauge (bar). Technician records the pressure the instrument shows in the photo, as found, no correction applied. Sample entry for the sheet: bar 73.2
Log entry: bar 37
